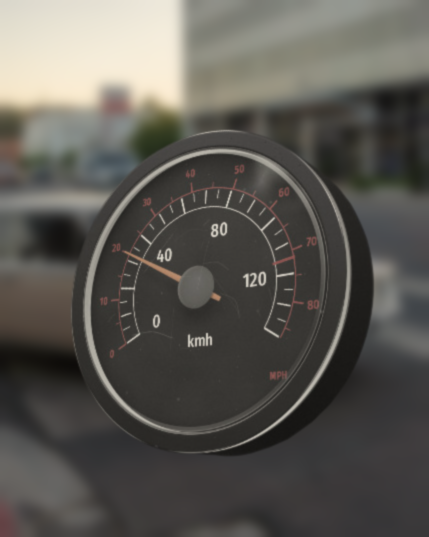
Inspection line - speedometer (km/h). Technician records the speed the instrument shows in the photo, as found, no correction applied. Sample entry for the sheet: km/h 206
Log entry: km/h 32.5
